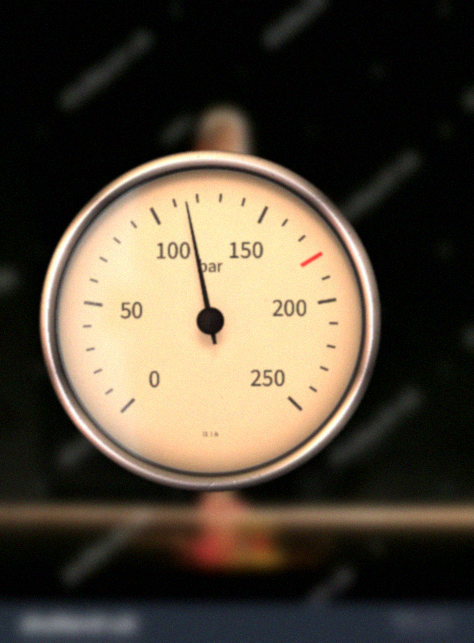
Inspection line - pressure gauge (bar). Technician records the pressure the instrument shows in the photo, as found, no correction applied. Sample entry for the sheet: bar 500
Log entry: bar 115
